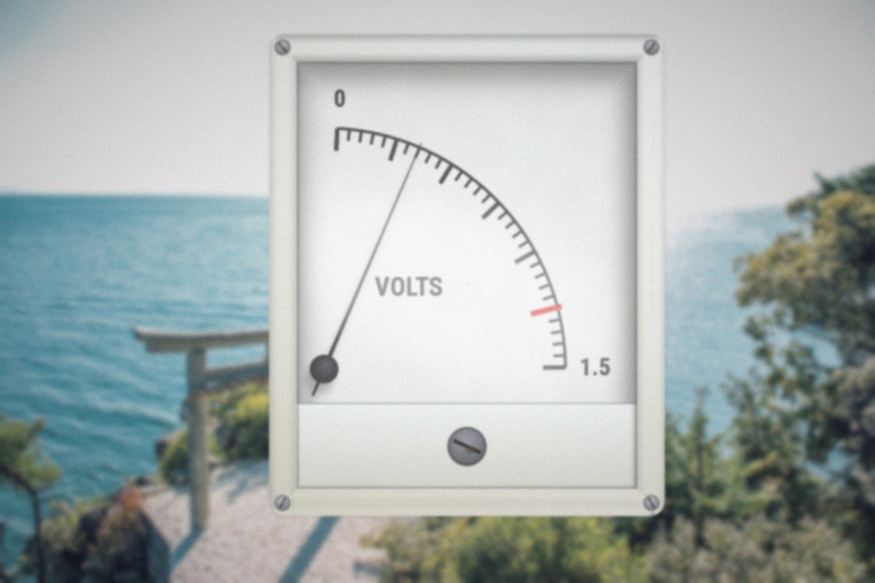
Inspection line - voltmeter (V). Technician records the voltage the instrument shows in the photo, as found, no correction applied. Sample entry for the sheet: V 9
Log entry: V 0.35
